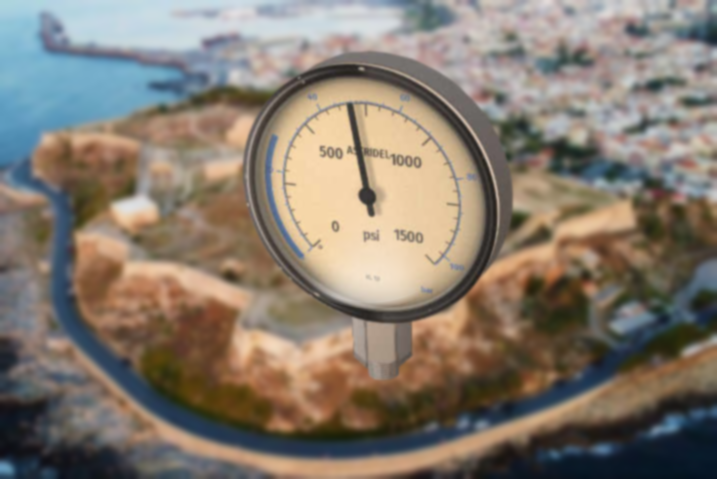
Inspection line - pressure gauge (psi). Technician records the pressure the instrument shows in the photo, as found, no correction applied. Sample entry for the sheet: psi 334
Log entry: psi 700
